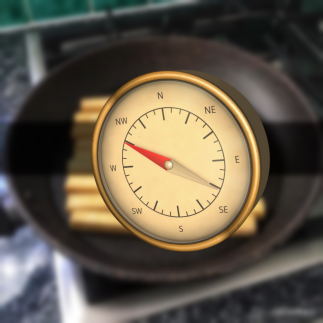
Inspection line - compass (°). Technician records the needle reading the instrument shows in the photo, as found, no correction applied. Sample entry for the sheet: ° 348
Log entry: ° 300
